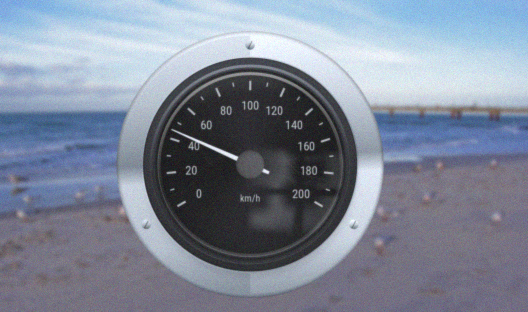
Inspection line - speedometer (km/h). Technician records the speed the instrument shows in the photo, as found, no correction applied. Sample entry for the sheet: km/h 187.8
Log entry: km/h 45
